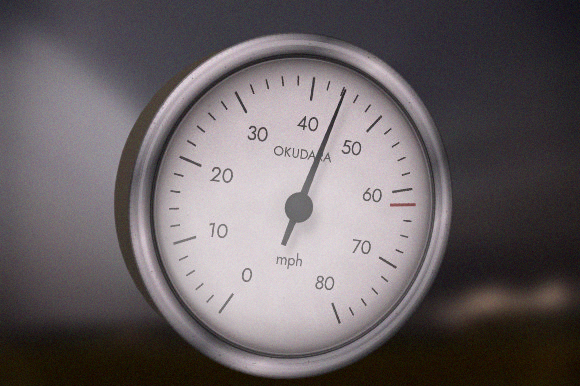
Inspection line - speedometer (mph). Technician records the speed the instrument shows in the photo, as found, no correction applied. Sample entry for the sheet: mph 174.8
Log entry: mph 44
